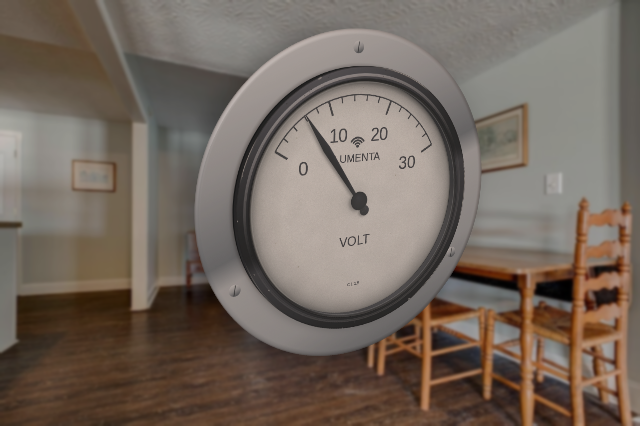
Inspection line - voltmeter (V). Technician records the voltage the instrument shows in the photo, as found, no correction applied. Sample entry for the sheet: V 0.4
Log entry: V 6
